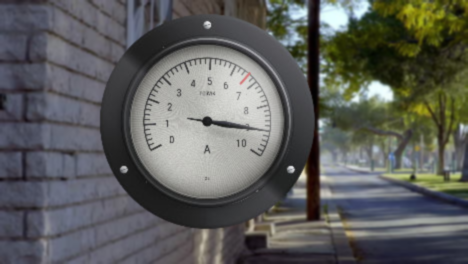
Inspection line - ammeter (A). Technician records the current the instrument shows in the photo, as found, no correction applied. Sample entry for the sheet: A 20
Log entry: A 9
